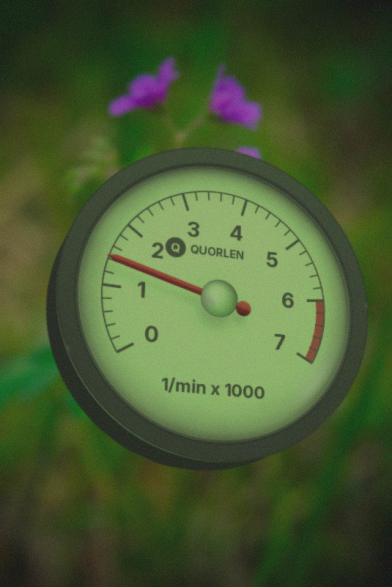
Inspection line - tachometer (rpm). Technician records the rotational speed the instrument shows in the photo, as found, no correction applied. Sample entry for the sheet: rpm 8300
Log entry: rpm 1400
